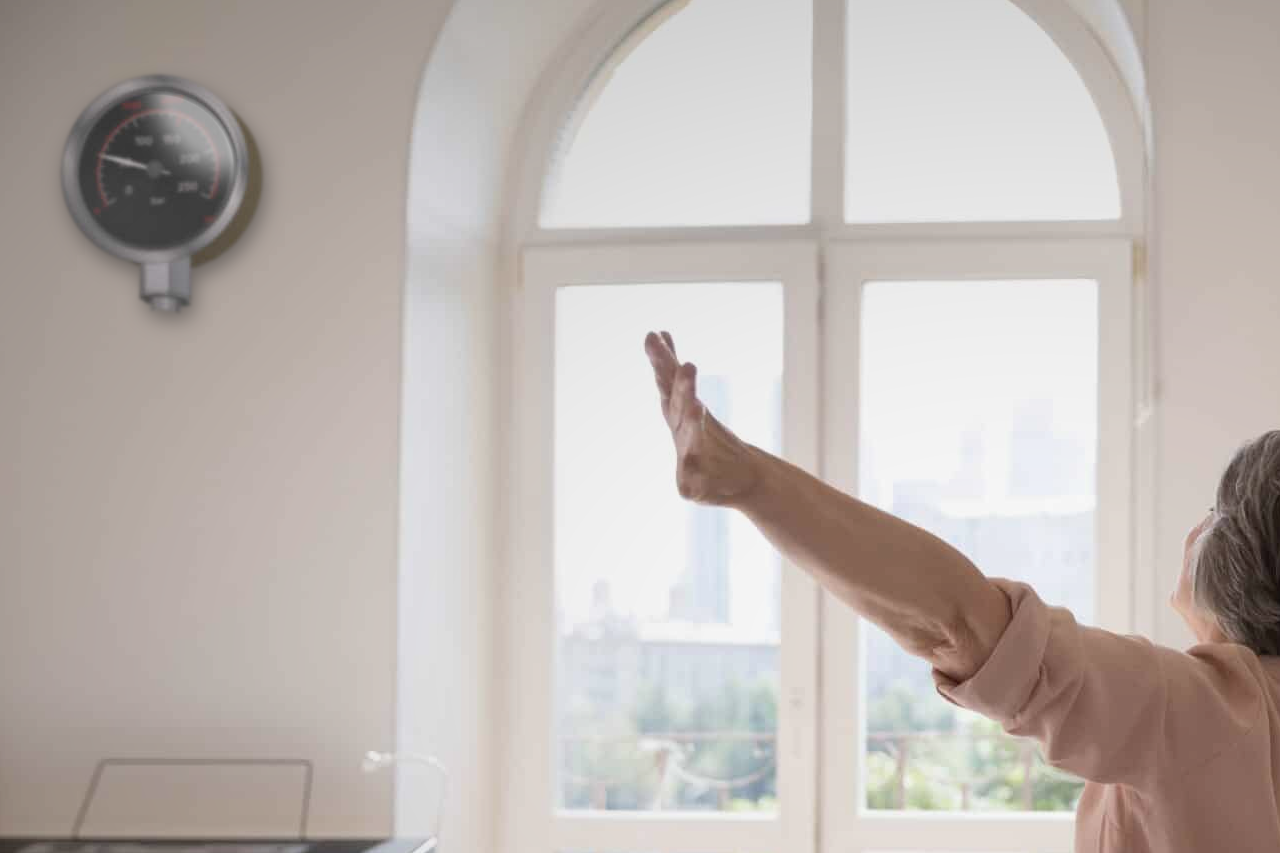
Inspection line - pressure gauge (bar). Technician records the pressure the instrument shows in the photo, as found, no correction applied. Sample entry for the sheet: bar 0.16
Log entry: bar 50
